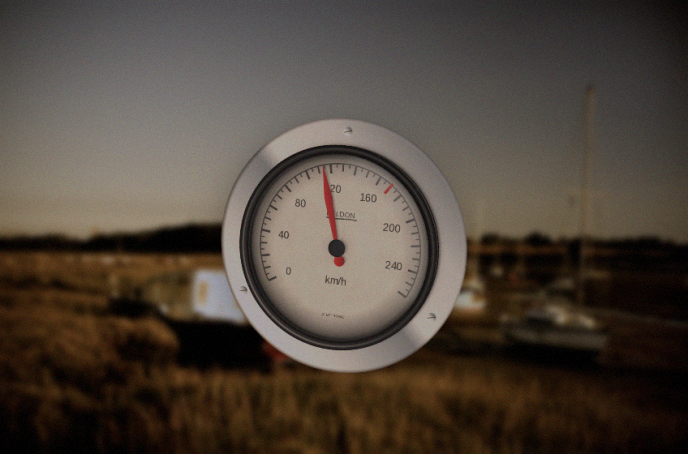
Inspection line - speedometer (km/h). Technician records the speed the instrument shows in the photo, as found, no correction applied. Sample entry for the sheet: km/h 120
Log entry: km/h 115
